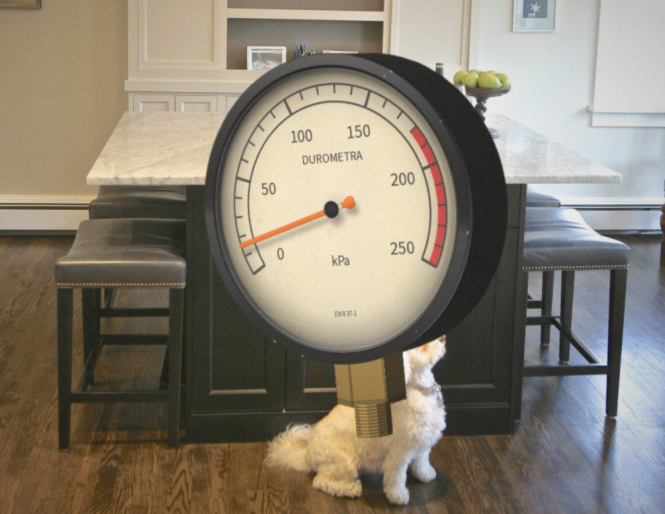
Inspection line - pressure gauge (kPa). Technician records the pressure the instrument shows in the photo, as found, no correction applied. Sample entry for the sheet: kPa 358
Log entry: kPa 15
